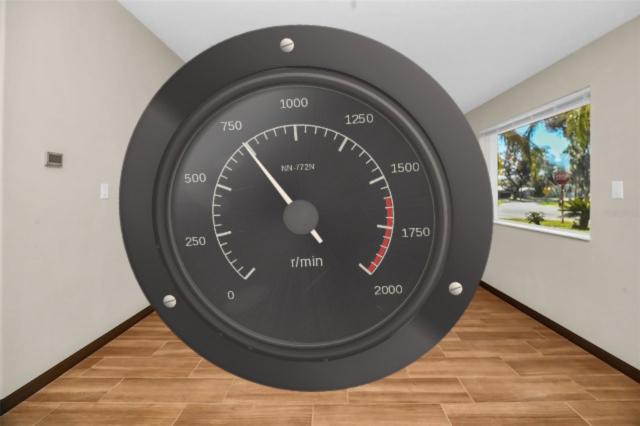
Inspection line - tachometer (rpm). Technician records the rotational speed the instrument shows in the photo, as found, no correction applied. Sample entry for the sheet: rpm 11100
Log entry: rpm 750
